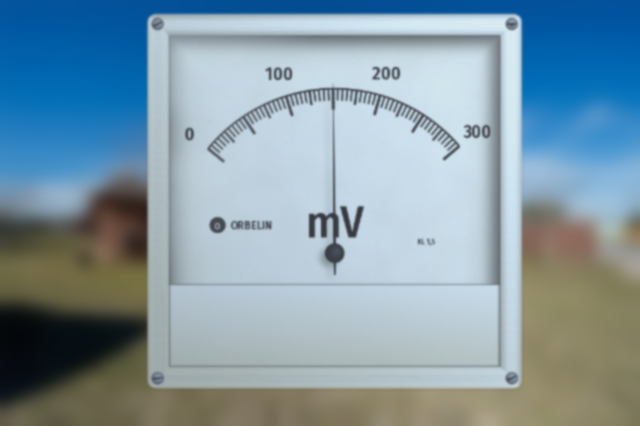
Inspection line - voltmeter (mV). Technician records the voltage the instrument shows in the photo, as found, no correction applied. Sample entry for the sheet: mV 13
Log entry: mV 150
